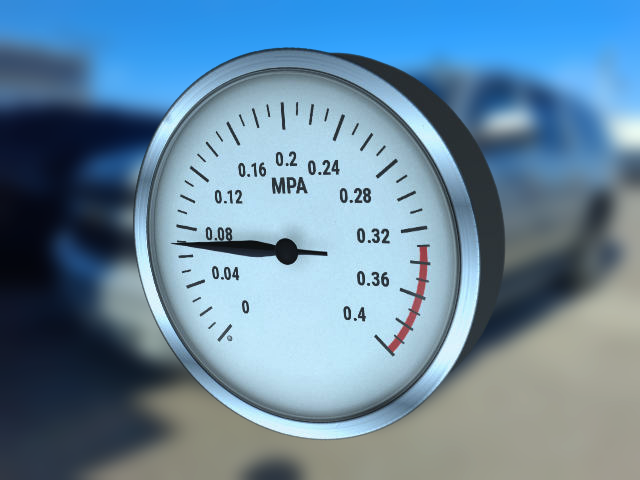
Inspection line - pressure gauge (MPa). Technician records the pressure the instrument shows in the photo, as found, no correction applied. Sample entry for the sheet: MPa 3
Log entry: MPa 0.07
